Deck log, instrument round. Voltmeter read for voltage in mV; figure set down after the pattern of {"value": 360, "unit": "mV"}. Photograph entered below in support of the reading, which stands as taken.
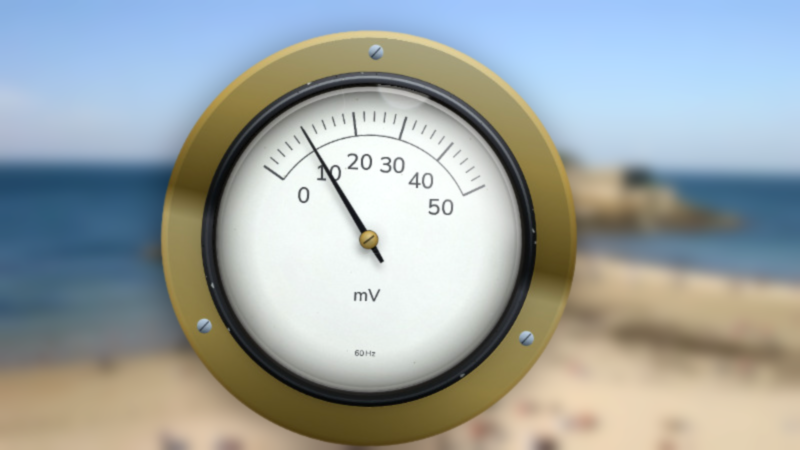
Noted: {"value": 10, "unit": "mV"}
